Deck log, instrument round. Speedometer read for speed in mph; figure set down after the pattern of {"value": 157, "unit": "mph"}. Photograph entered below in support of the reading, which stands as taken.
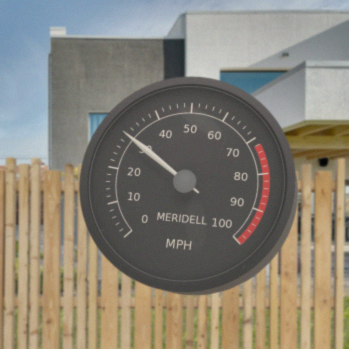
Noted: {"value": 30, "unit": "mph"}
